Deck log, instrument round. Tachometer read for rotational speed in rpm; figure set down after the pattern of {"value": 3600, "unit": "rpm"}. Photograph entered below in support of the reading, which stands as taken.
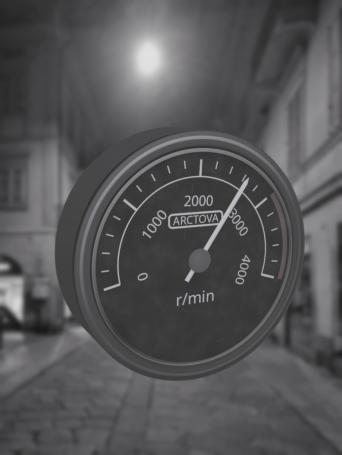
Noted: {"value": 2600, "unit": "rpm"}
